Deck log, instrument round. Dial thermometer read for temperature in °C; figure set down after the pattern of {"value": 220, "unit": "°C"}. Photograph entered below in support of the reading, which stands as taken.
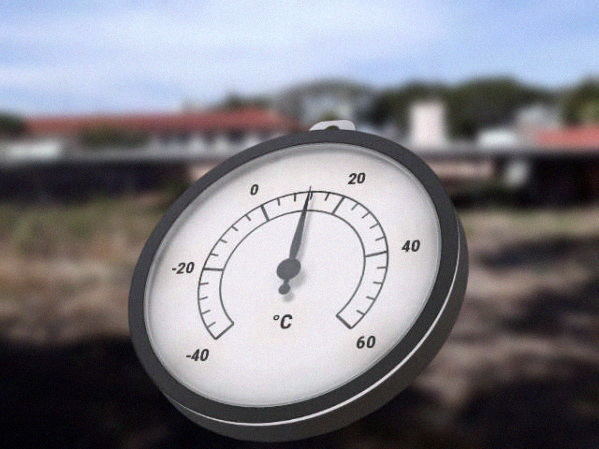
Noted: {"value": 12, "unit": "°C"}
